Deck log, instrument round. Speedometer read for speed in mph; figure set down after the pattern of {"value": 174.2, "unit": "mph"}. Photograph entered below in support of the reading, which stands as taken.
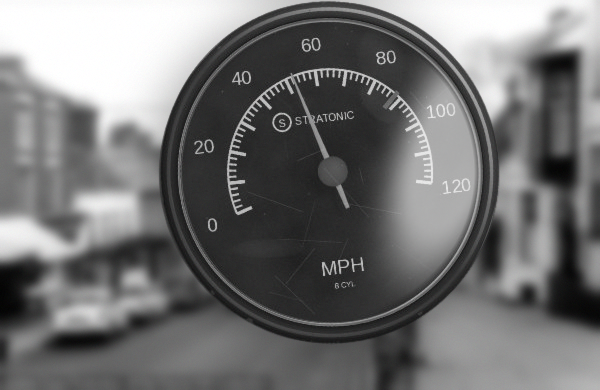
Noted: {"value": 52, "unit": "mph"}
